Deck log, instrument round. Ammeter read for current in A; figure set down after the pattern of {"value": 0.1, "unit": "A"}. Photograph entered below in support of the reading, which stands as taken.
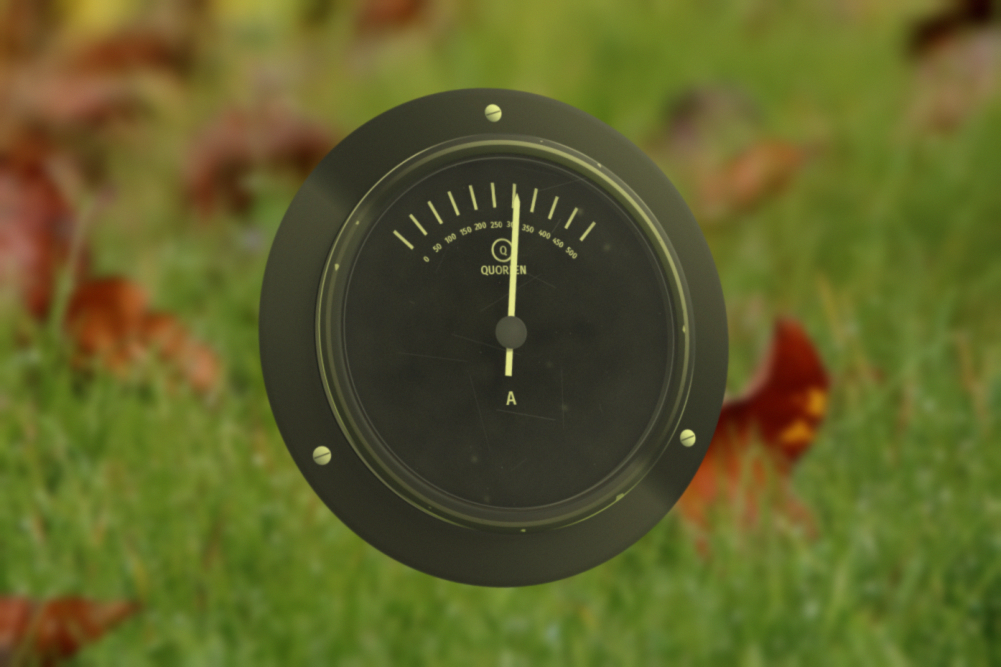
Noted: {"value": 300, "unit": "A"}
